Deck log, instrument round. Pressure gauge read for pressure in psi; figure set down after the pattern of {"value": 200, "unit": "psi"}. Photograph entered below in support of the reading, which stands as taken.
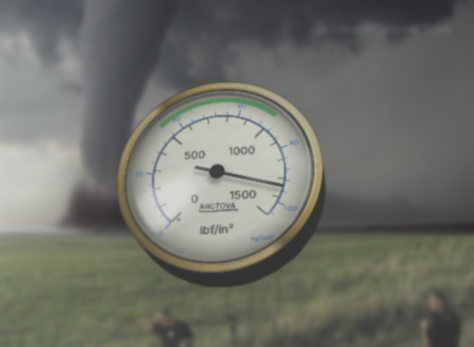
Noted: {"value": 1350, "unit": "psi"}
